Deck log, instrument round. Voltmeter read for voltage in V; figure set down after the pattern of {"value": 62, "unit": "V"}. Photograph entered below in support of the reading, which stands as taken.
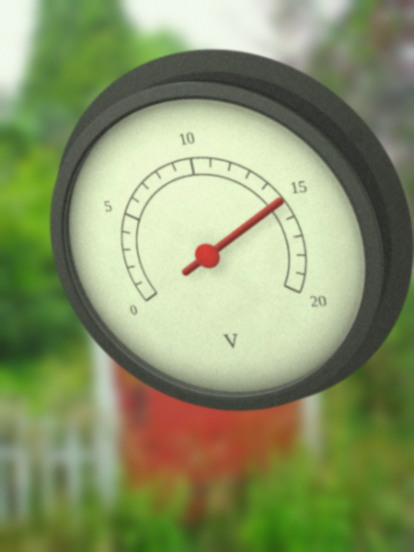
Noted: {"value": 15, "unit": "V"}
